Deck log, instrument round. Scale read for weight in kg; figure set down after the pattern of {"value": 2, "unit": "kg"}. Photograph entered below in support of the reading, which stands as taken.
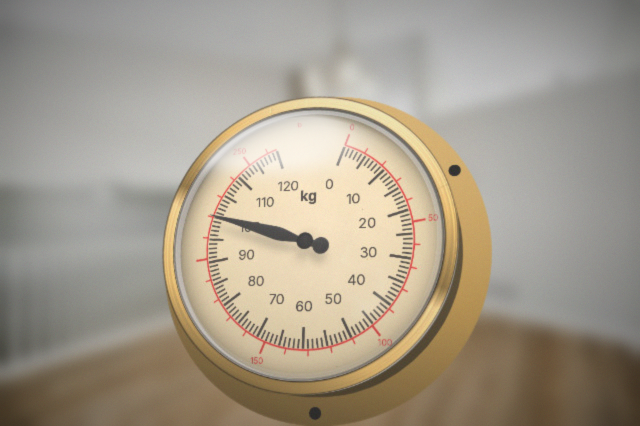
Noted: {"value": 100, "unit": "kg"}
